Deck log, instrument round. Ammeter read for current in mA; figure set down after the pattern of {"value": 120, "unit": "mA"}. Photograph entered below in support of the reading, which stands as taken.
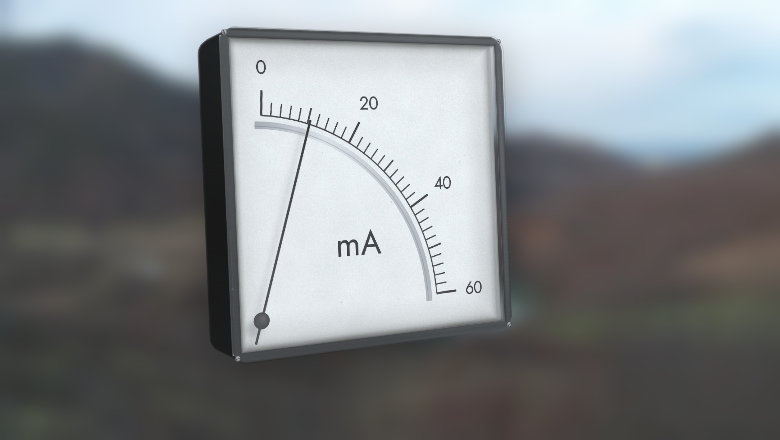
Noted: {"value": 10, "unit": "mA"}
